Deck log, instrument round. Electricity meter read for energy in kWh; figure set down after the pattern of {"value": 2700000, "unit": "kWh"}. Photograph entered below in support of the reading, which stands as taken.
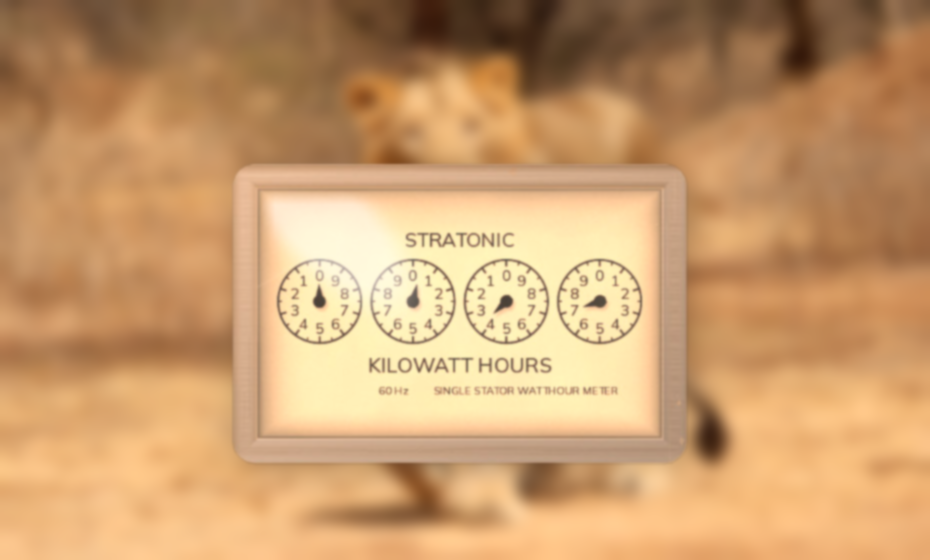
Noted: {"value": 37, "unit": "kWh"}
